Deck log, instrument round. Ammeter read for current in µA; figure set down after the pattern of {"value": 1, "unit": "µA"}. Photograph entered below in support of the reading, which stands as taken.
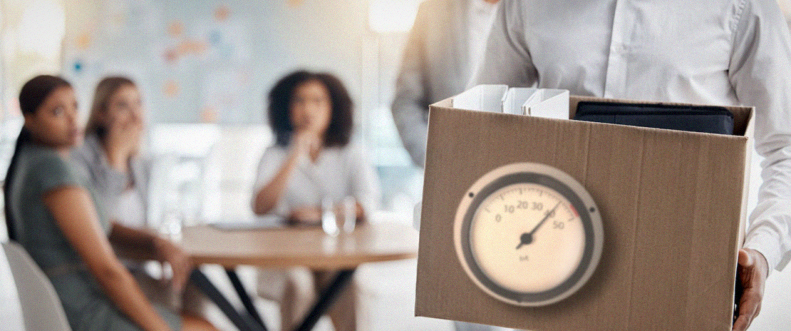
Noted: {"value": 40, "unit": "µA"}
